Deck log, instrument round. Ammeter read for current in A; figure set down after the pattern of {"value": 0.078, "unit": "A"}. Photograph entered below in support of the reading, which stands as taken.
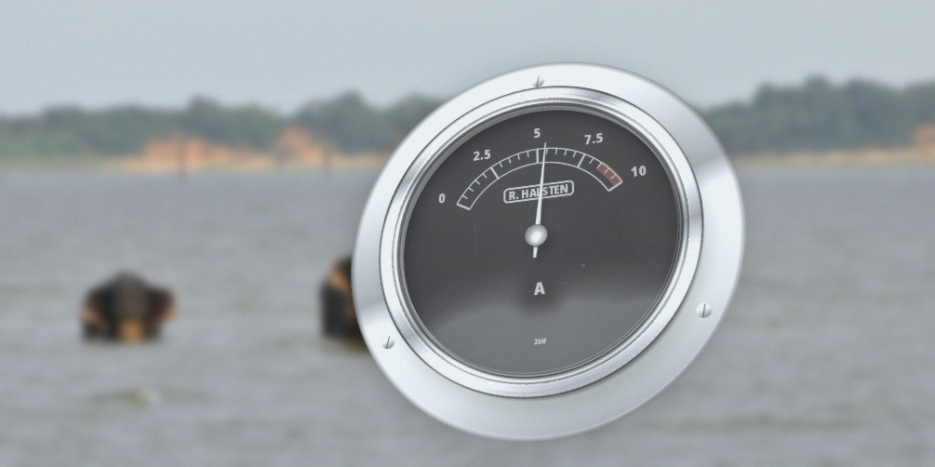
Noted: {"value": 5.5, "unit": "A"}
